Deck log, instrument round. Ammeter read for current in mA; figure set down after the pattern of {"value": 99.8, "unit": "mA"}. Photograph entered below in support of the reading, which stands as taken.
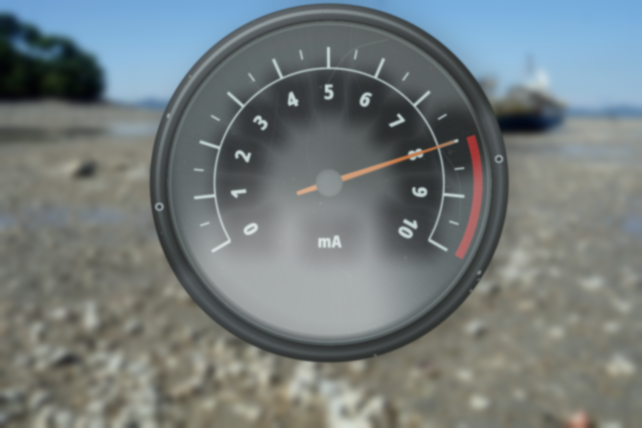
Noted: {"value": 8, "unit": "mA"}
